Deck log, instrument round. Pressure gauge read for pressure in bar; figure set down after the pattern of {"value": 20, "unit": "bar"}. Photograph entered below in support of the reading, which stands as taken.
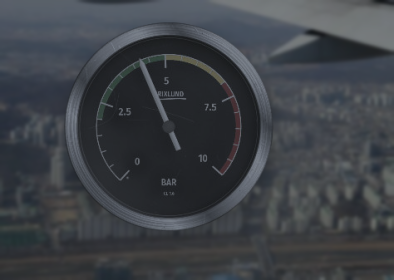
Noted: {"value": 4.25, "unit": "bar"}
